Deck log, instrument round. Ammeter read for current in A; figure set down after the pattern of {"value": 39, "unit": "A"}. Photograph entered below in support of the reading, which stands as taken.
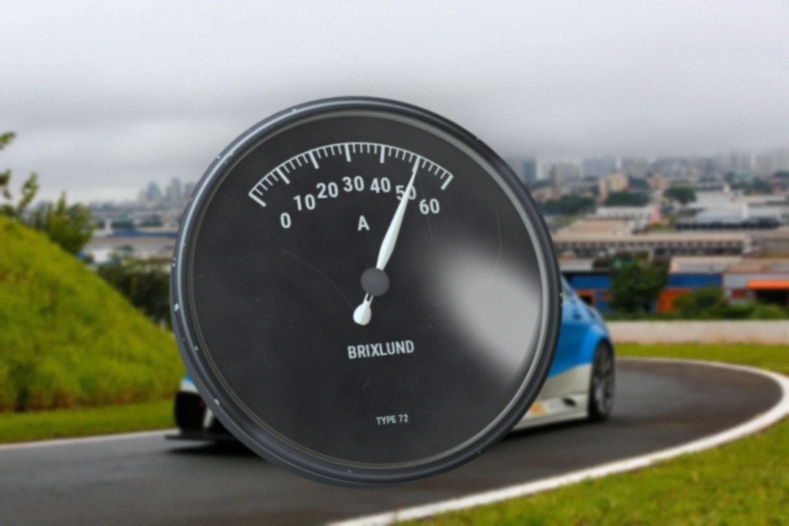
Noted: {"value": 50, "unit": "A"}
